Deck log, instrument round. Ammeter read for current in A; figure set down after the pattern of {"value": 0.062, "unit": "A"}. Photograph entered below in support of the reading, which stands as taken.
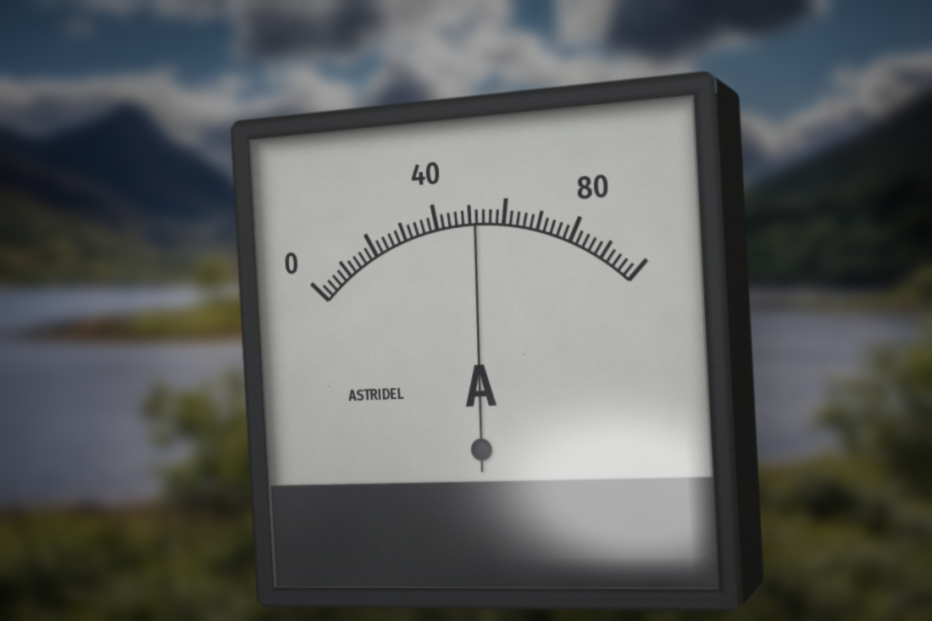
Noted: {"value": 52, "unit": "A"}
